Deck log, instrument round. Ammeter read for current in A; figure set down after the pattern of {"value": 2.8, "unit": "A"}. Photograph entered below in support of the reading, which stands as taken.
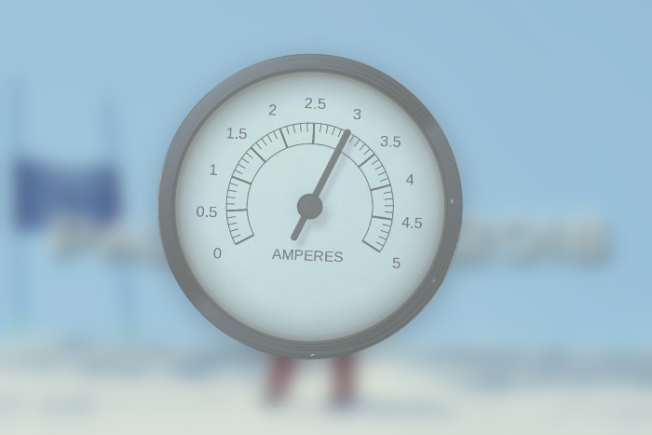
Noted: {"value": 3, "unit": "A"}
